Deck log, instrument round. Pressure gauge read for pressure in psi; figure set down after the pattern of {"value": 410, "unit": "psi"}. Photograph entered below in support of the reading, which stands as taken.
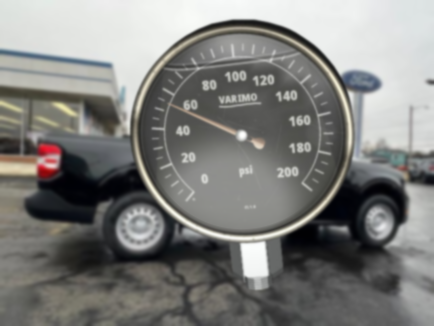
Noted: {"value": 55, "unit": "psi"}
